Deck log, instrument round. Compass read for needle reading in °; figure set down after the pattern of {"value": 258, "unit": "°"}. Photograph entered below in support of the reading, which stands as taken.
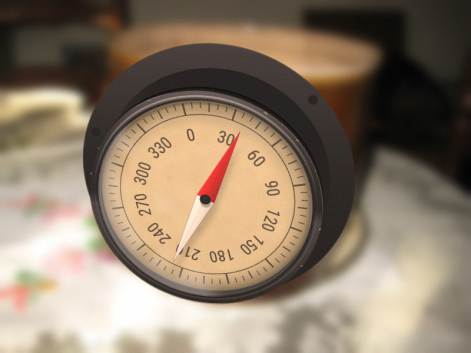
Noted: {"value": 37.5, "unit": "°"}
